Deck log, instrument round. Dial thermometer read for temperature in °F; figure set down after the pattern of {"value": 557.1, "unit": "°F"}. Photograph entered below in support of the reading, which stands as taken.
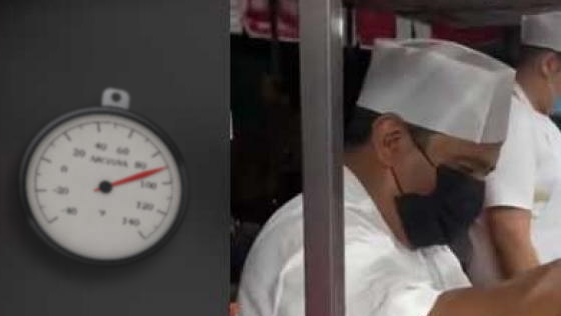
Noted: {"value": 90, "unit": "°F"}
